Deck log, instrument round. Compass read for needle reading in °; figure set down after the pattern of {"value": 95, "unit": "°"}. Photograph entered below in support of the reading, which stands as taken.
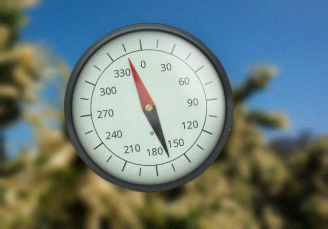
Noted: {"value": 345, "unit": "°"}
